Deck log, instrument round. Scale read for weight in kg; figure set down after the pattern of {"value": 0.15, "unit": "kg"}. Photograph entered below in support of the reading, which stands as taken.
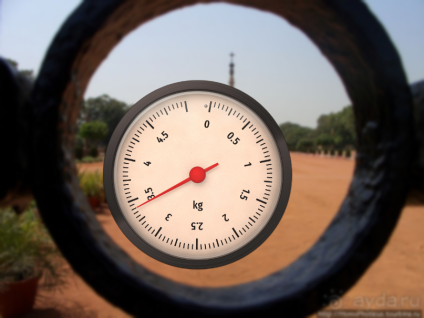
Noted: {"value": 3.4, "unit": "kg"}
